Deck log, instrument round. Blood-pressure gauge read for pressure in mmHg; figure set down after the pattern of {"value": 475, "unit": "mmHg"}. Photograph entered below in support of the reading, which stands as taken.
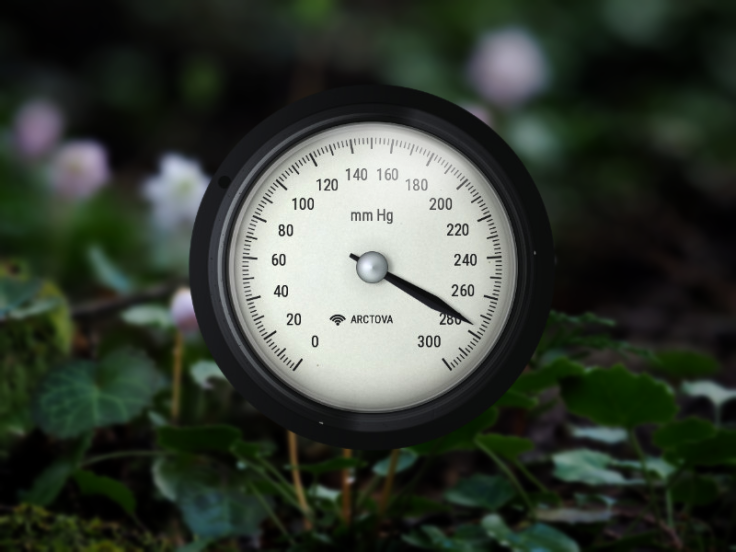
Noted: {"value": 276, "unit": "mmHg"}
